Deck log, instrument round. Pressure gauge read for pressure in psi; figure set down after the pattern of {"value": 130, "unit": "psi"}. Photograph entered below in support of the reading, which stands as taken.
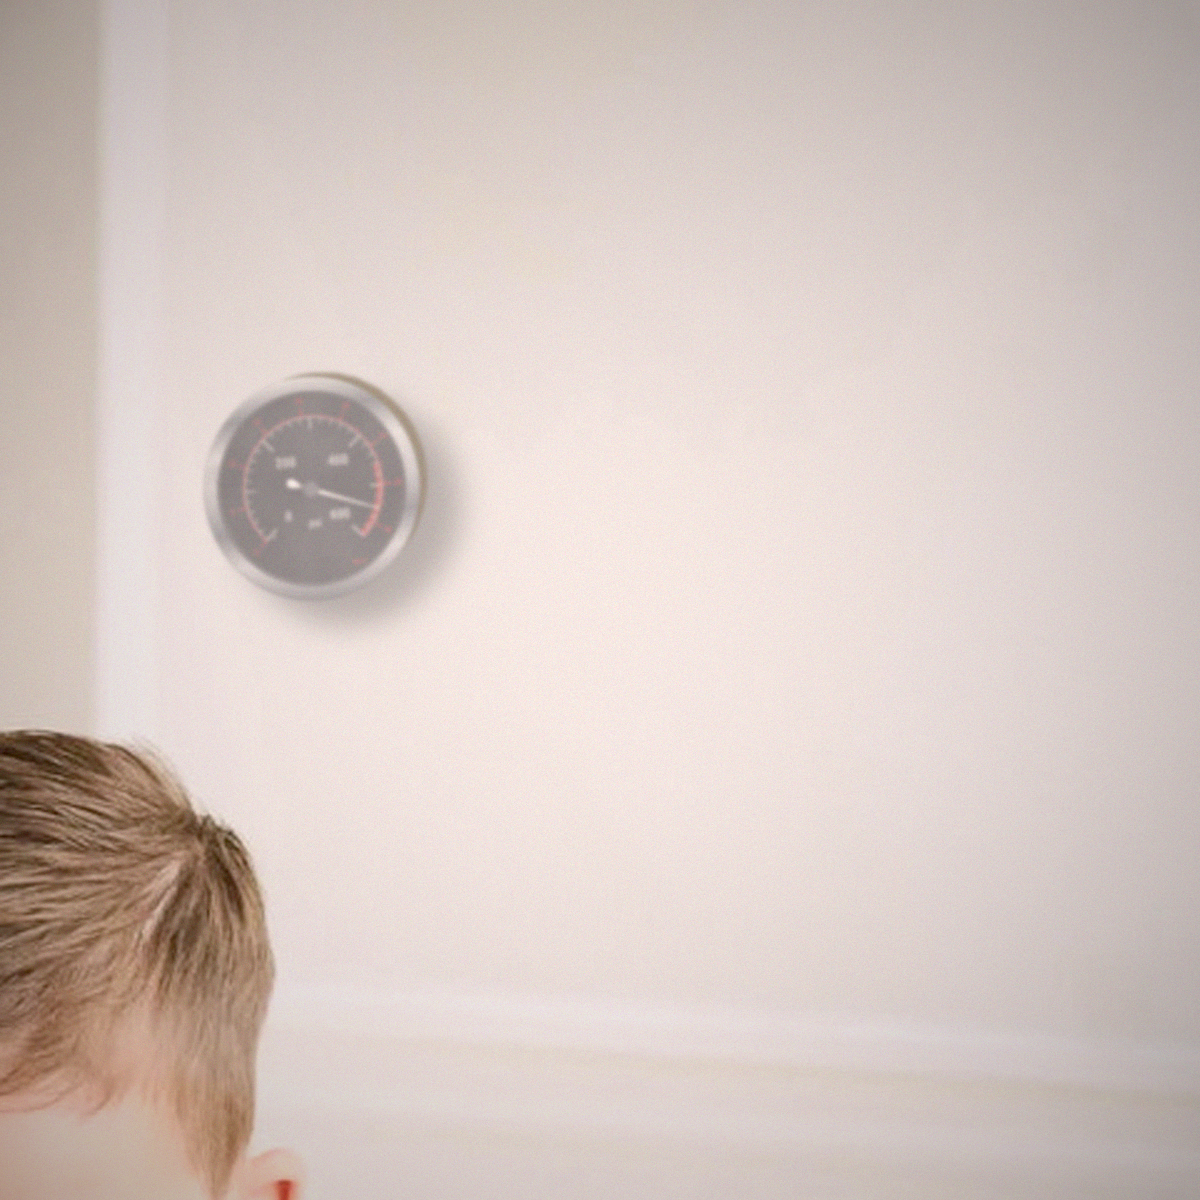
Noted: {"value": 540, "unit": "psi"}
